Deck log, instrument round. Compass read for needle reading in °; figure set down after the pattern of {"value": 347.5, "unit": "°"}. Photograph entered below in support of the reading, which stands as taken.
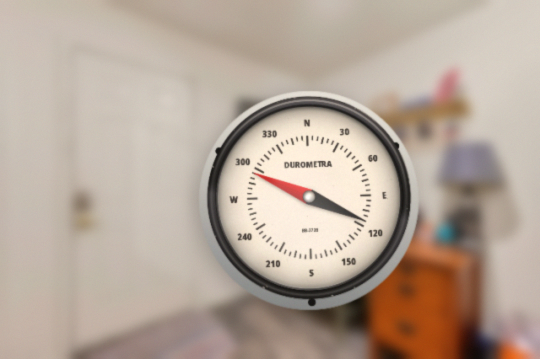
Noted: {"value": 295, "unit": "°"}
